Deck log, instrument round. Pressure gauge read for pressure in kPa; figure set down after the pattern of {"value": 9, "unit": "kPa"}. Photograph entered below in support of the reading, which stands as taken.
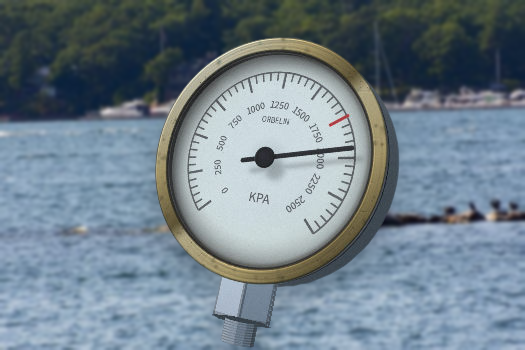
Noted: {"value": 1950, "unit": "kPa"}
